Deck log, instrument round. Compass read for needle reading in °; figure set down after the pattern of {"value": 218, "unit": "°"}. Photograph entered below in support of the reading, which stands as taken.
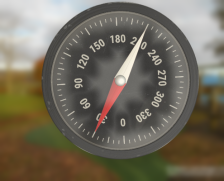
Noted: {"value": 30, "unit": "°"}
